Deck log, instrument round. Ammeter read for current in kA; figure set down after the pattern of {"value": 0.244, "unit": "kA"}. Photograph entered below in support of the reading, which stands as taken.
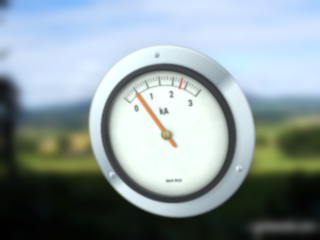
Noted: {"value": 0.5, "unit": "kA"}
